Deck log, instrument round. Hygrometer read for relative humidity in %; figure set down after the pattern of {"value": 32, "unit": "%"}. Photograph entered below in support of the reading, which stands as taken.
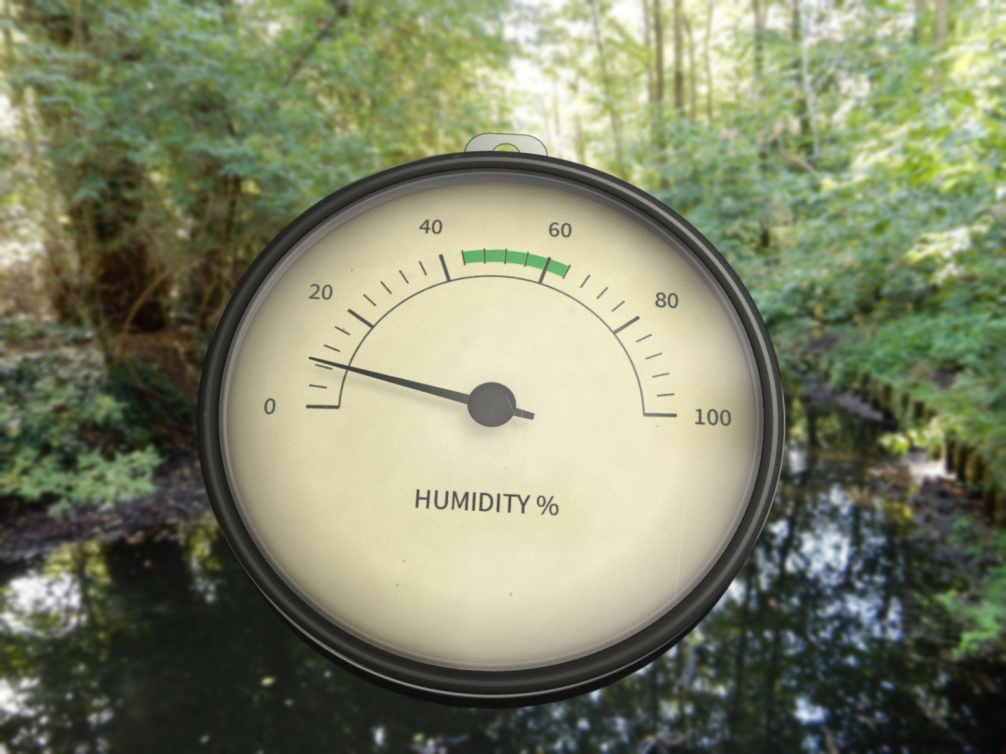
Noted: {"value": 8, "unit": "%"}
